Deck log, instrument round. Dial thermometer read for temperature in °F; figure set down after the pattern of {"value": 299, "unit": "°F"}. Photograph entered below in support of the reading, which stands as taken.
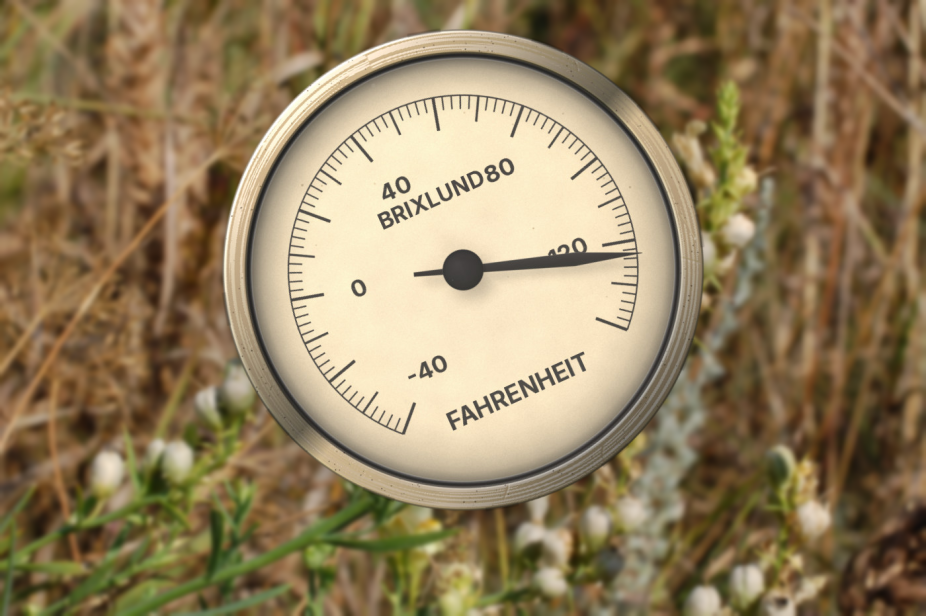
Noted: {"value": 123, "unit": "°F"}
